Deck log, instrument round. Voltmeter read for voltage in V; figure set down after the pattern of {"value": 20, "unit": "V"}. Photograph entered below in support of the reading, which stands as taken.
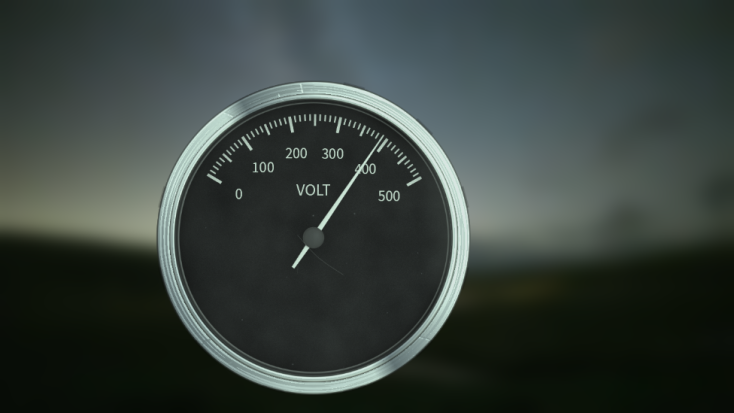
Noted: {"value": 390, "unit": "V"}
